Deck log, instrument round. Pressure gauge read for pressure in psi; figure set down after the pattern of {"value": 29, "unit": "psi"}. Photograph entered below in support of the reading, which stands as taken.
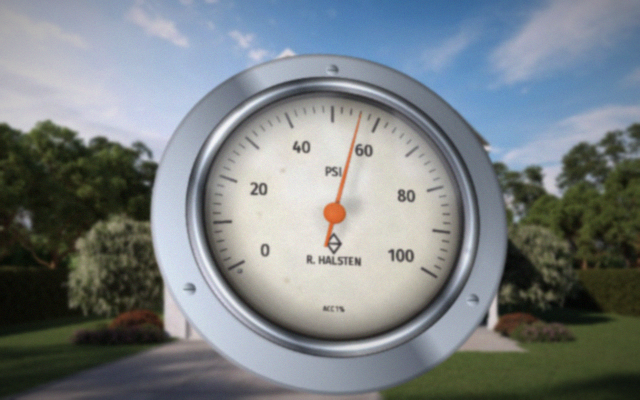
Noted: {"value": 56, "unit": "psi"}
